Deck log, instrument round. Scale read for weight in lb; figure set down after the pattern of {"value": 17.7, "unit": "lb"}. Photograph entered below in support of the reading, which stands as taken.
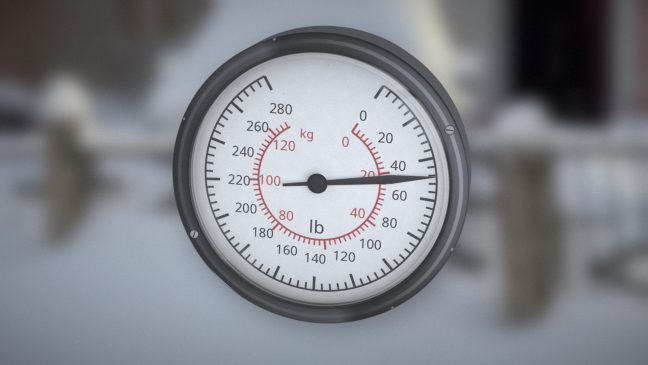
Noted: {"value": 48, "unit": "lb"}
